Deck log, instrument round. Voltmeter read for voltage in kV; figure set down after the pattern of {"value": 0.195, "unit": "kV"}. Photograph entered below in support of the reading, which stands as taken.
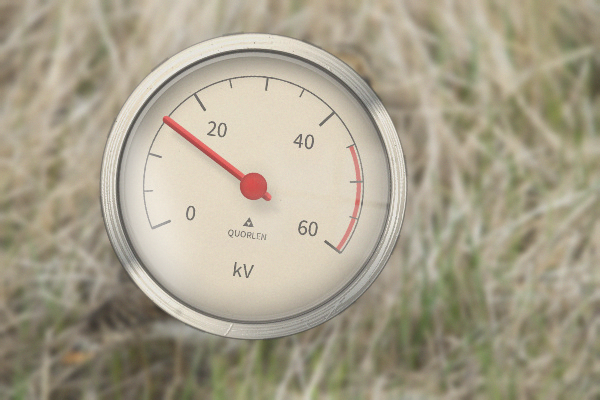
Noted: {"value": 15, "unit": "kV"}
